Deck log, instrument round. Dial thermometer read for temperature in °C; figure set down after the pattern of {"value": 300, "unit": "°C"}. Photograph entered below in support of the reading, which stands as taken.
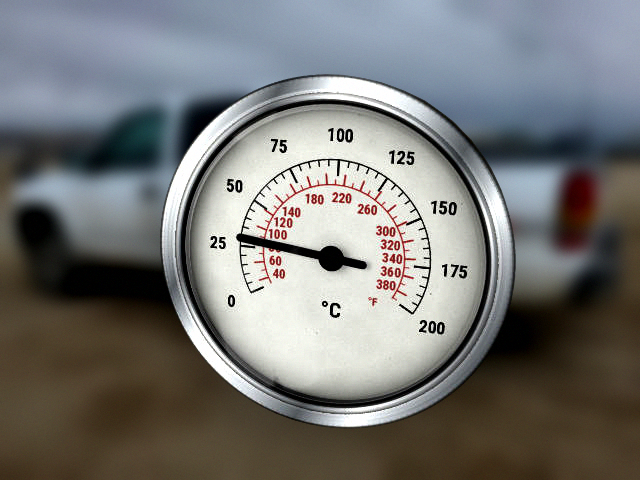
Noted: {"value": 30, "unit": "°C"}
